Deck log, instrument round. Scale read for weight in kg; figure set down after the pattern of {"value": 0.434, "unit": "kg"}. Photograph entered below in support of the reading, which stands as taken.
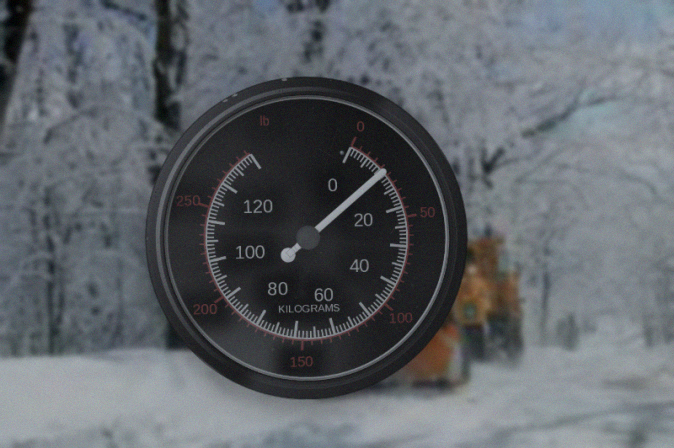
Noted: {"value": 10, "unit": "kg"}
